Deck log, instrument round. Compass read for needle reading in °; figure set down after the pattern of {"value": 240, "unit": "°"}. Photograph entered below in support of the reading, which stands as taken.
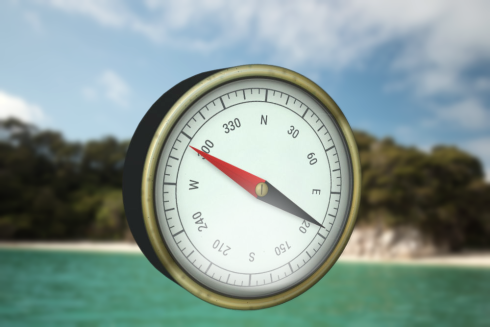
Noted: {"value": 295, "unit": "°"}
